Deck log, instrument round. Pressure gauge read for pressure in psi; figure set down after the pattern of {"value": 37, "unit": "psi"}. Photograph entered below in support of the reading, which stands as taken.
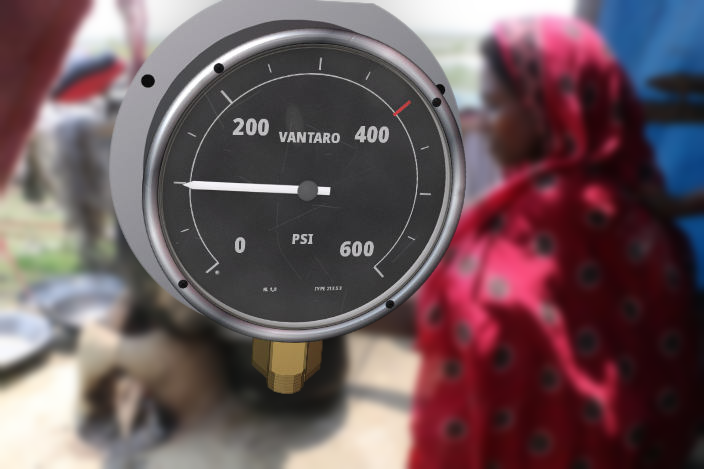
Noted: {"value": 100, "unit": "psi"}
